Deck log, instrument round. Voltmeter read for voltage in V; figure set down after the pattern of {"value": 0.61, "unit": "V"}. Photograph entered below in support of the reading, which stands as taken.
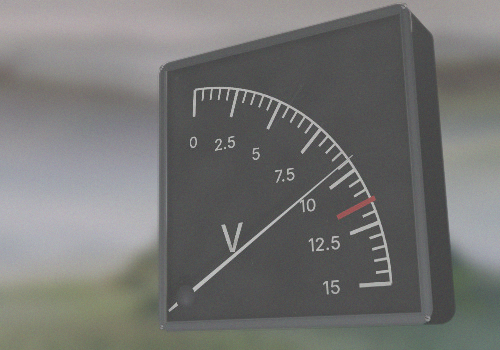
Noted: {"value": 9.5, "unit": "V"}
